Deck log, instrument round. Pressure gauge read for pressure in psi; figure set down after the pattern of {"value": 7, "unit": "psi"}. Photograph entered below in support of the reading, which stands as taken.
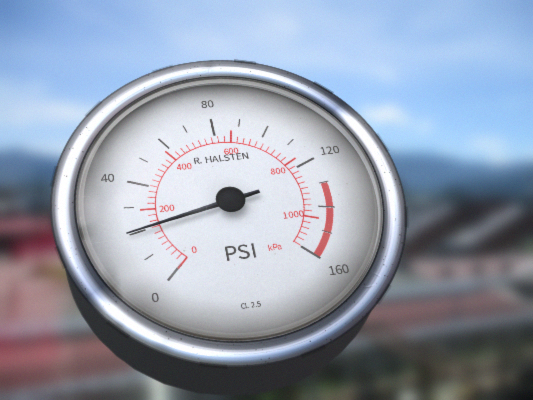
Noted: {"value": 20, "unit": "psi"}
